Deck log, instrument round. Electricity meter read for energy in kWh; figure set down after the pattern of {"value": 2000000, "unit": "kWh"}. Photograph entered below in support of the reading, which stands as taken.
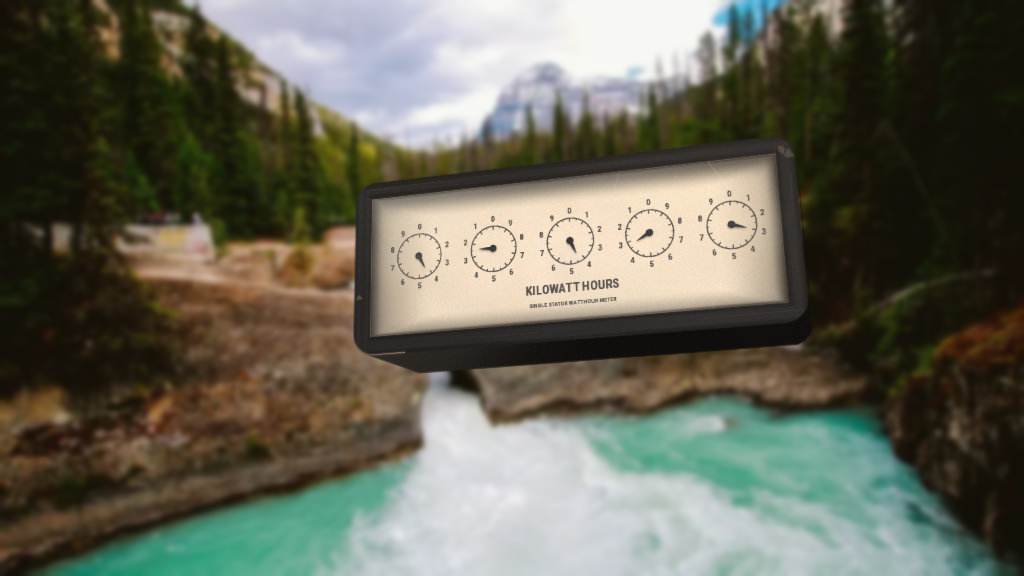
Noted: {"value": 42433, "unit": "kWh"}
